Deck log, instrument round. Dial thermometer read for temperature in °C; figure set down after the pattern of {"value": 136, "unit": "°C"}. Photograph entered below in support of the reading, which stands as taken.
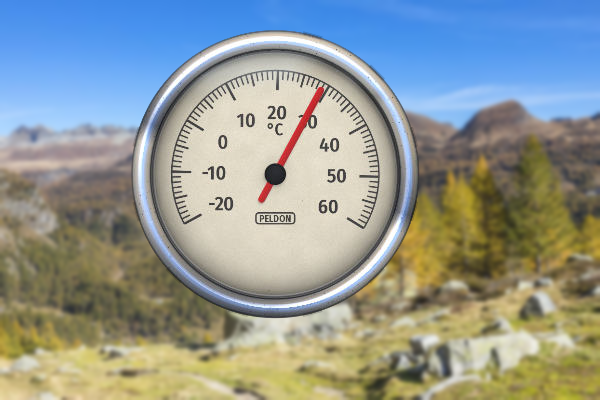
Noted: {"value": 29, "unit": "°C"}
